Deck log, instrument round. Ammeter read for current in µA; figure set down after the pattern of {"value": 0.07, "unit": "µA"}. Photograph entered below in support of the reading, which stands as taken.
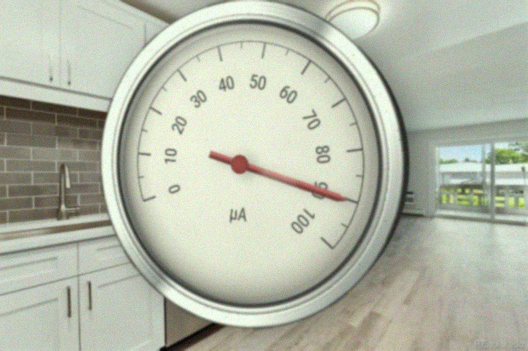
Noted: {"value": 90, "unit": "µA"}
